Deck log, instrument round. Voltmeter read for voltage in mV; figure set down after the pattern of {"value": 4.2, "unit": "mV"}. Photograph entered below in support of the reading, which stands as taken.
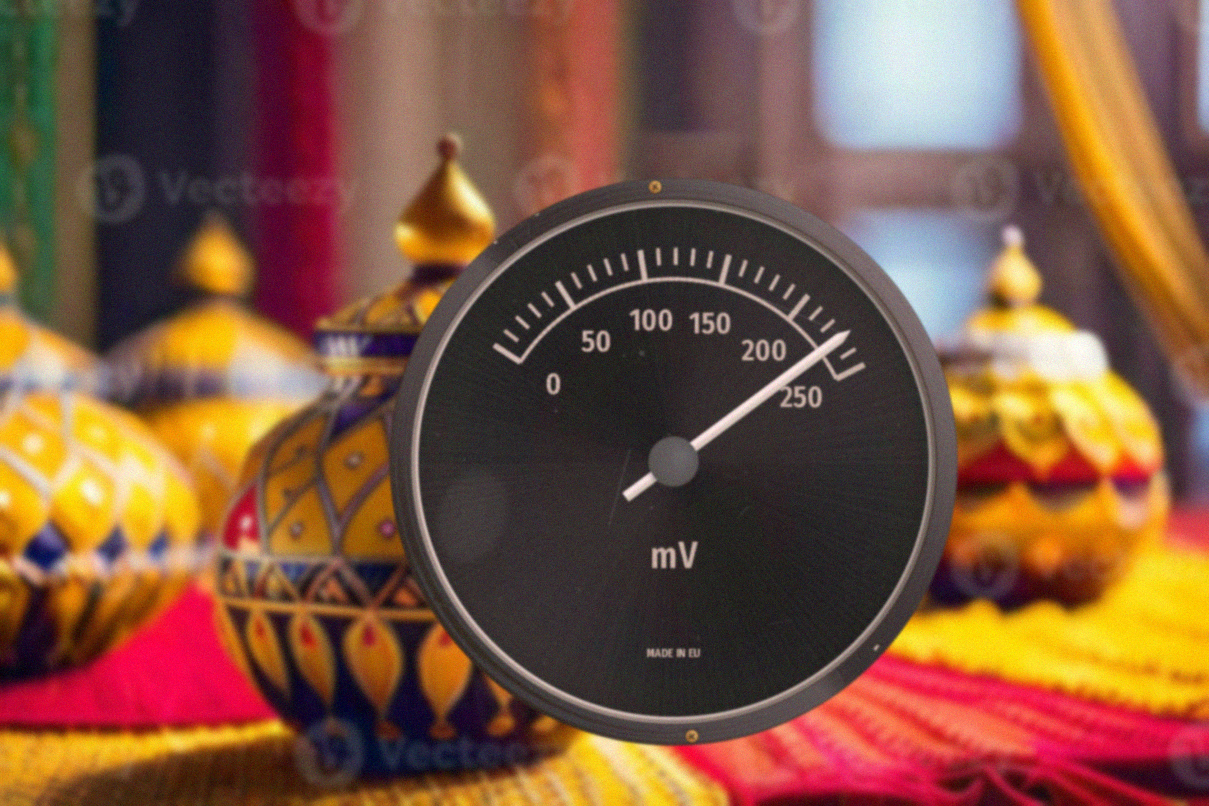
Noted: {"value": 230, "unit": "mV"}
